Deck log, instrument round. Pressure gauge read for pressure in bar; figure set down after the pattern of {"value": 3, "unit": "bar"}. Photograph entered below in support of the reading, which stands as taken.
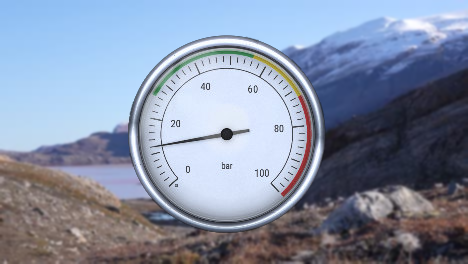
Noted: {"value": 12, "unit": "bar"}
